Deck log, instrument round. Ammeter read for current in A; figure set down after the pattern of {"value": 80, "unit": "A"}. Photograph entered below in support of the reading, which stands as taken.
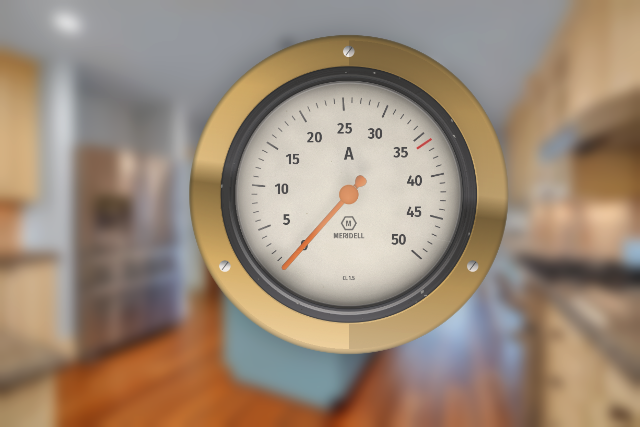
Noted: {"value": 0, "unit": "A"}
